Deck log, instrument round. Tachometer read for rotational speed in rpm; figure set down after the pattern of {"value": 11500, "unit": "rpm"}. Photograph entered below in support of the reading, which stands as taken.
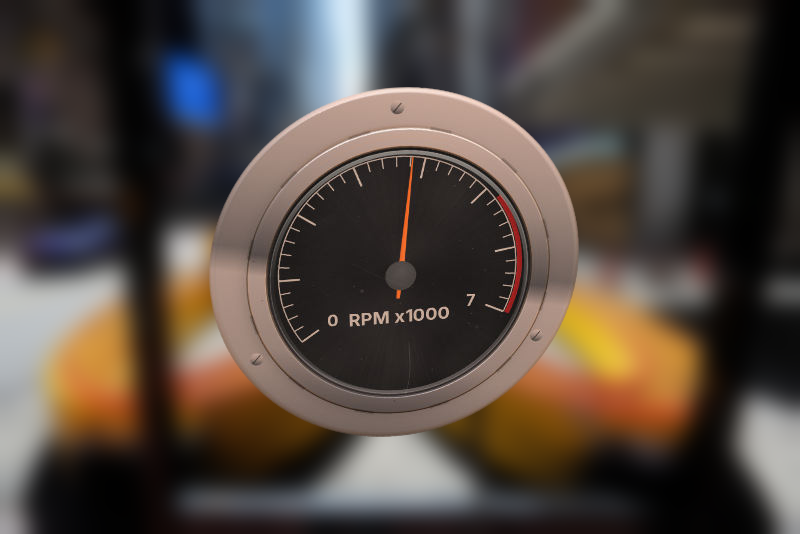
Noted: {"value": 3800, "unit": "rpm"}
